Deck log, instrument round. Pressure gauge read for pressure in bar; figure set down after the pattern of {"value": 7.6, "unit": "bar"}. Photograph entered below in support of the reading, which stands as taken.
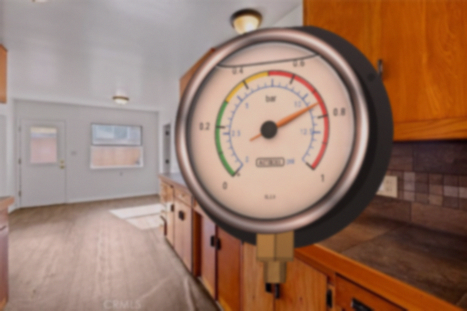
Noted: {"value": 0.75, "unit": "bar"}
